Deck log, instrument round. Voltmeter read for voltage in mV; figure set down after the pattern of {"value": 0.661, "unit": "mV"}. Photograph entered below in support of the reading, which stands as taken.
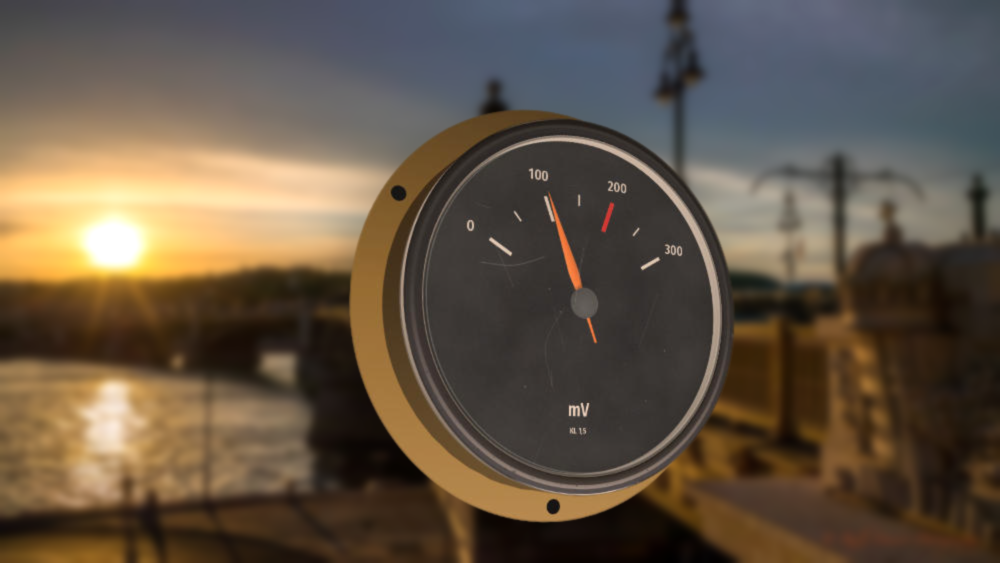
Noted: {"value": 100, "unit": "mV"}
